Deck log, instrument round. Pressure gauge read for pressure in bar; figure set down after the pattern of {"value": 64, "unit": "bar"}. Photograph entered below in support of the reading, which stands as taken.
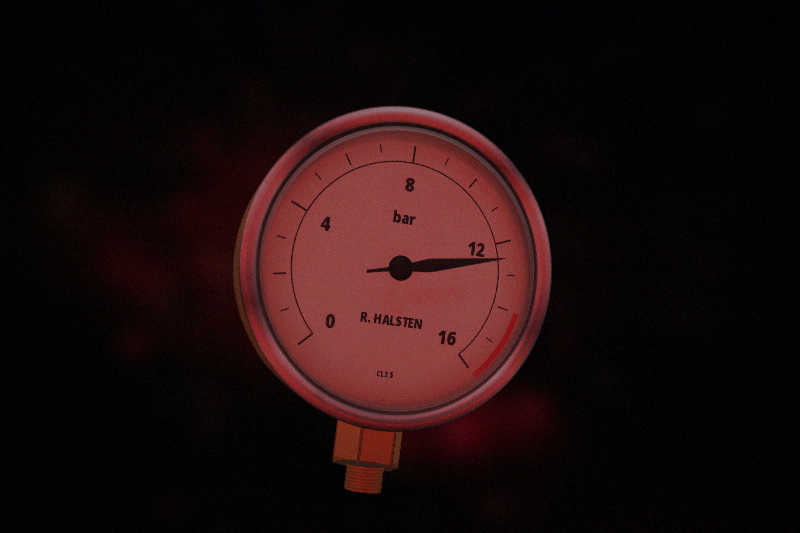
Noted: {"value": 12.5, "unit": "bar"}
